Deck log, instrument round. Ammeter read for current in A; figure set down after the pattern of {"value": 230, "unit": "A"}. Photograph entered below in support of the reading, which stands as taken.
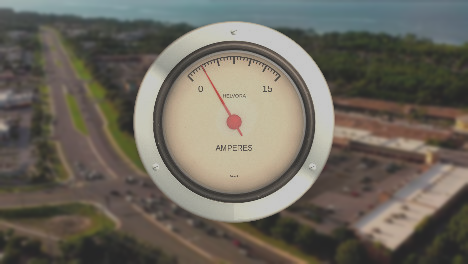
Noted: {"value": 2.5, "unit": "A"}
